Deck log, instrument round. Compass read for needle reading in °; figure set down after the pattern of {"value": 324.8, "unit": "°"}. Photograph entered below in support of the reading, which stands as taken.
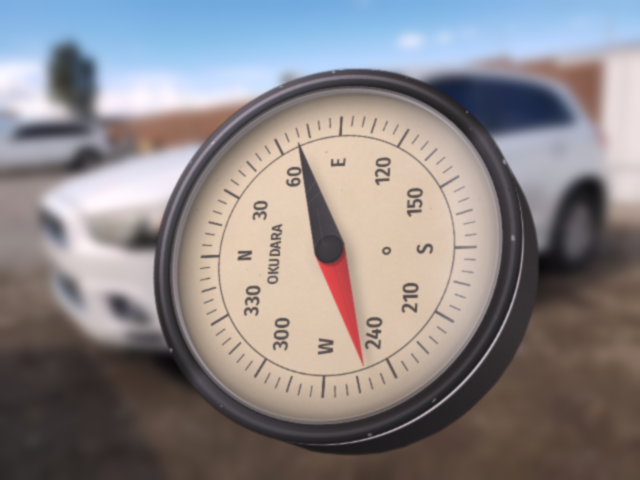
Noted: {"value": 250, "unit": "°"}
